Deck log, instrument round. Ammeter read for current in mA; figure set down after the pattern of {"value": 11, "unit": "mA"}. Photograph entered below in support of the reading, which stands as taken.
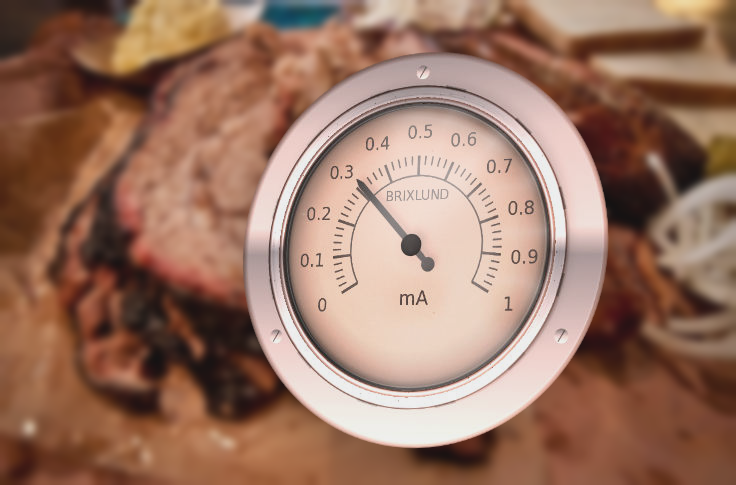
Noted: {"value": 0.32, "unit": "mA"}
